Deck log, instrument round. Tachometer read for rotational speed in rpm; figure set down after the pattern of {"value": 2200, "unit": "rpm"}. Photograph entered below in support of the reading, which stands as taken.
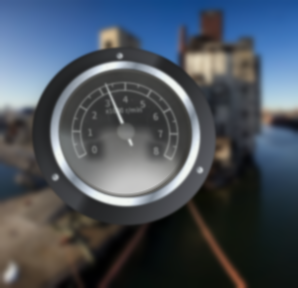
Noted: {"value": 3250, "unit": "rpm"}
